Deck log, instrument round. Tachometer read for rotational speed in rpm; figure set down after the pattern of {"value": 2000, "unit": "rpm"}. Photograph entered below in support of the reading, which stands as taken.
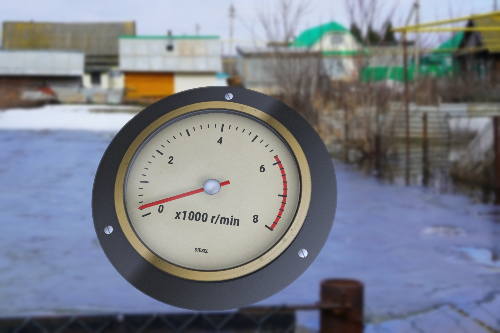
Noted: {"value": 200, "unit": "rpm"}
